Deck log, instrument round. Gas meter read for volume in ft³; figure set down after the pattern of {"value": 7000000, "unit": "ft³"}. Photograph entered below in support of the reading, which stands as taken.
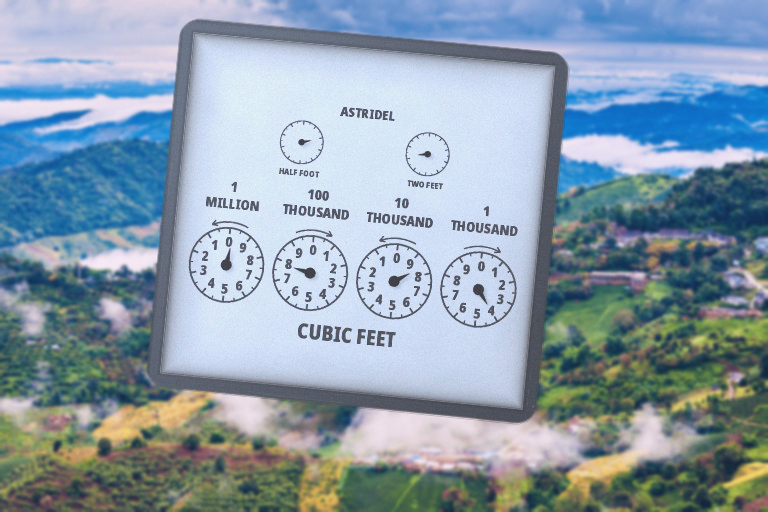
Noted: {"value": 978400, "unit": "ft³"}
